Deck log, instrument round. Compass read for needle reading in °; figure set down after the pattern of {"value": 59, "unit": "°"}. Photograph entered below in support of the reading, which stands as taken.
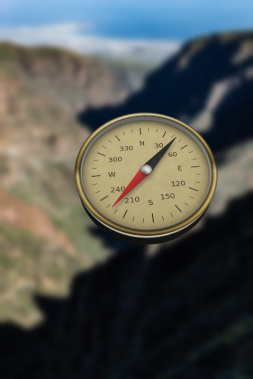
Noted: {"value": 225, "unit": "°"}
